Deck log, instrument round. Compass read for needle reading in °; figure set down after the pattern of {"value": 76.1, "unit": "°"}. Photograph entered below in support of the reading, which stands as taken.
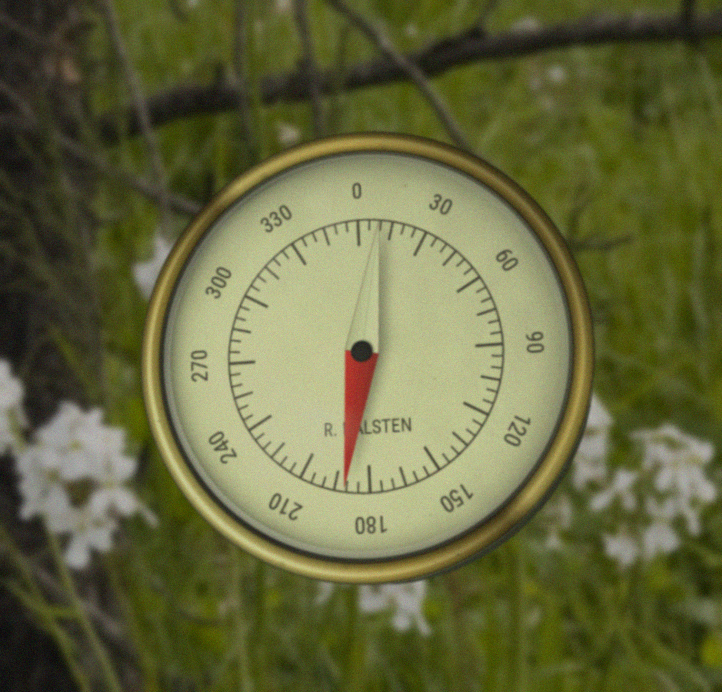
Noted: {"value": 190, "unit": "°"}
